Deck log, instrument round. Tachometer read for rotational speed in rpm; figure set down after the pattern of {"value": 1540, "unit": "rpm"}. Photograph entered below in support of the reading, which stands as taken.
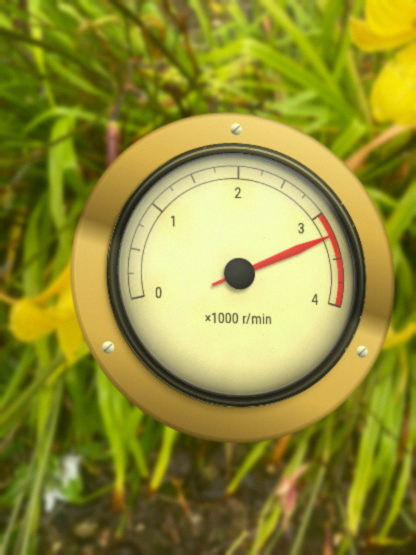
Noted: {"value": 3250, "unit": "rpm"}
